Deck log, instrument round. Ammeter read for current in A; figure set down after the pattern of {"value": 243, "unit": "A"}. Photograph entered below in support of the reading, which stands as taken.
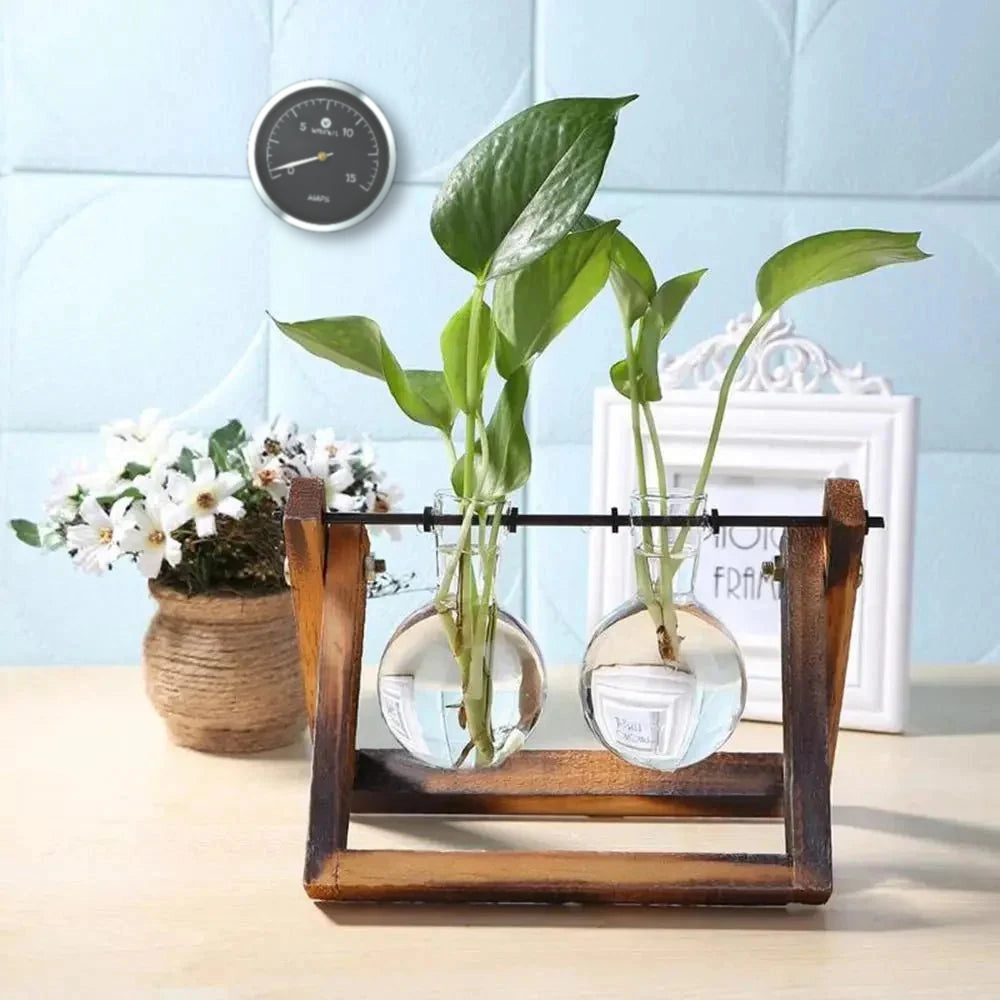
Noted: {"value": 0.5, "unit": "A"}
